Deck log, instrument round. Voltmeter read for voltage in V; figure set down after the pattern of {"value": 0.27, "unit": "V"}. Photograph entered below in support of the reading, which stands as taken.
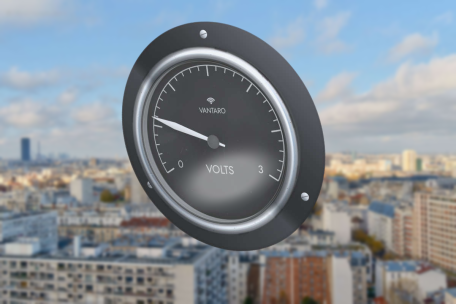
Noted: {"value": 0.6, "unit": "V"}
